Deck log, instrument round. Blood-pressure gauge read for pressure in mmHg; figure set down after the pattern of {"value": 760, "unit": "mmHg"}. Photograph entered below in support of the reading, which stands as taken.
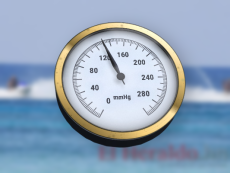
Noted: {"value": 130, "unit": "mmHg"}
